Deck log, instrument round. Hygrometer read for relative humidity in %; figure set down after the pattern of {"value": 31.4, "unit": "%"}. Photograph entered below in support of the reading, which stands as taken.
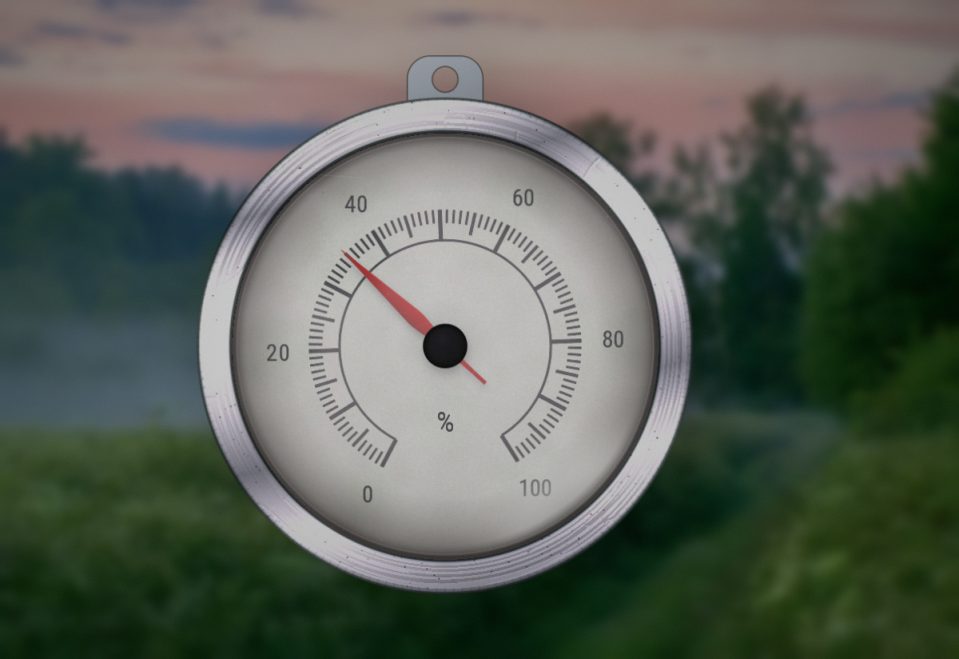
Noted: {"value": 35, "unit": "%"}
